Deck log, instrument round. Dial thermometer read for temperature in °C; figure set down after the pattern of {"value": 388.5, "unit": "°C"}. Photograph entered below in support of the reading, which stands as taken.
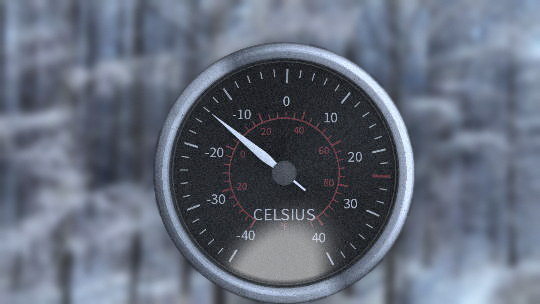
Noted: {"value": -14, "unit": "°C"}
